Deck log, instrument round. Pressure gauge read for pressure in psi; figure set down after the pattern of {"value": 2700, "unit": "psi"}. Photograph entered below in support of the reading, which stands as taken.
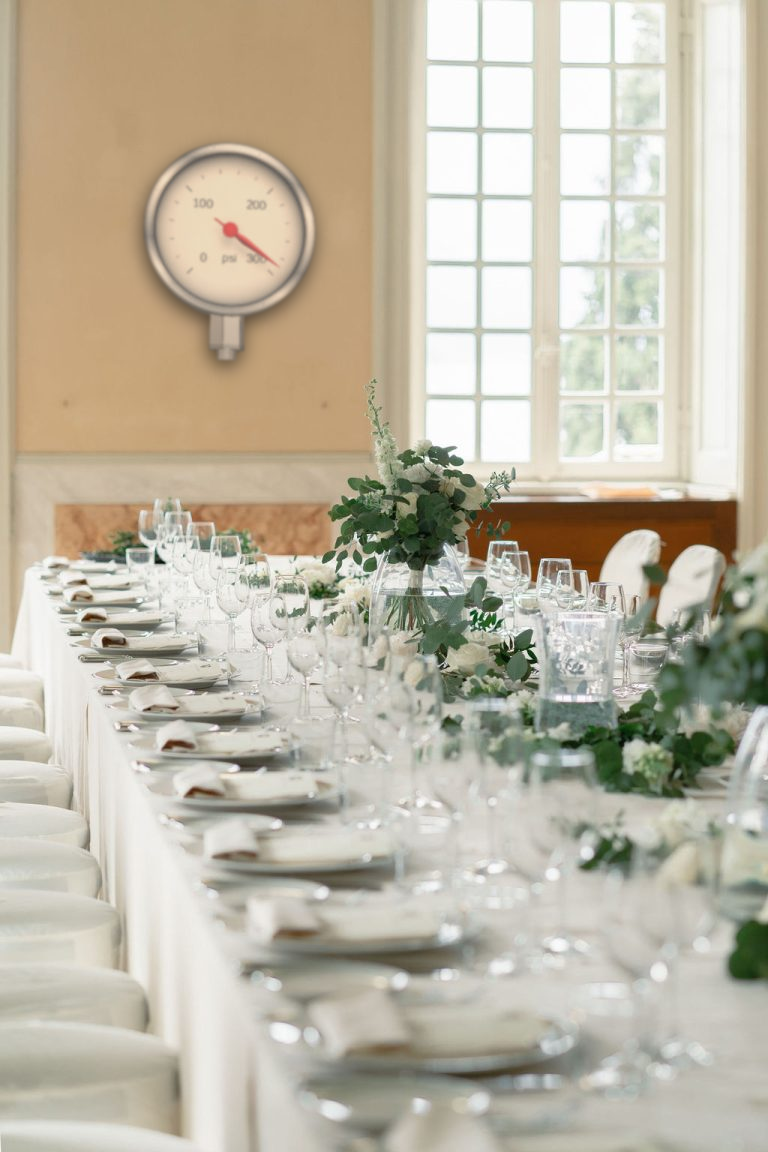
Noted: {"value": 290, "unit": "psi"}
